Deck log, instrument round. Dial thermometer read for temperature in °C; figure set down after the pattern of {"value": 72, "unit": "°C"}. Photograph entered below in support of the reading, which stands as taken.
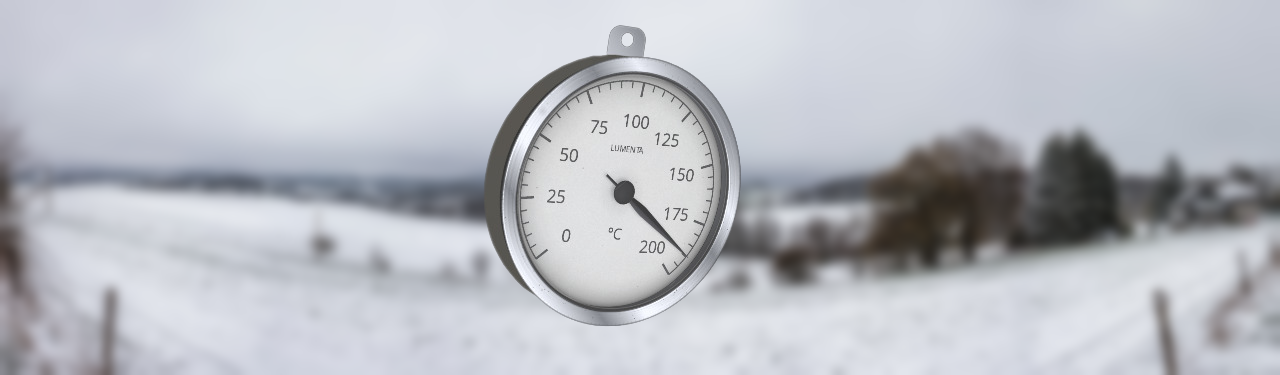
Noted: {"value": 190, "unit": "°C"}
